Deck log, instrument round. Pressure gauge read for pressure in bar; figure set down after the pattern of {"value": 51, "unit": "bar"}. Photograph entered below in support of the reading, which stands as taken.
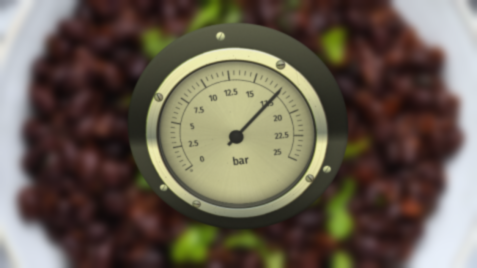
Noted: {"value": 17.5, "unit": "bar"}
